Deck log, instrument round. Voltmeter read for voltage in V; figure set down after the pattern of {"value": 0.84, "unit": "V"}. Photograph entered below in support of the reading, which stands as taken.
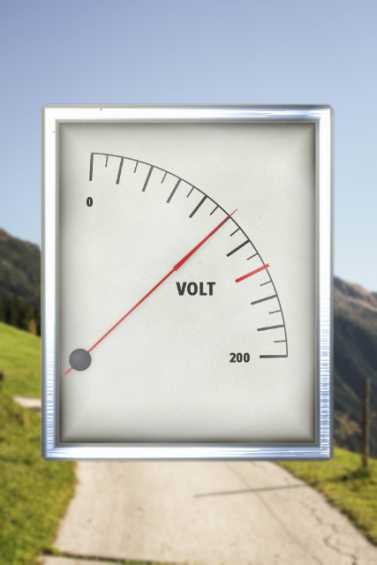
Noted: {"value": 100, "unit": "V"}
